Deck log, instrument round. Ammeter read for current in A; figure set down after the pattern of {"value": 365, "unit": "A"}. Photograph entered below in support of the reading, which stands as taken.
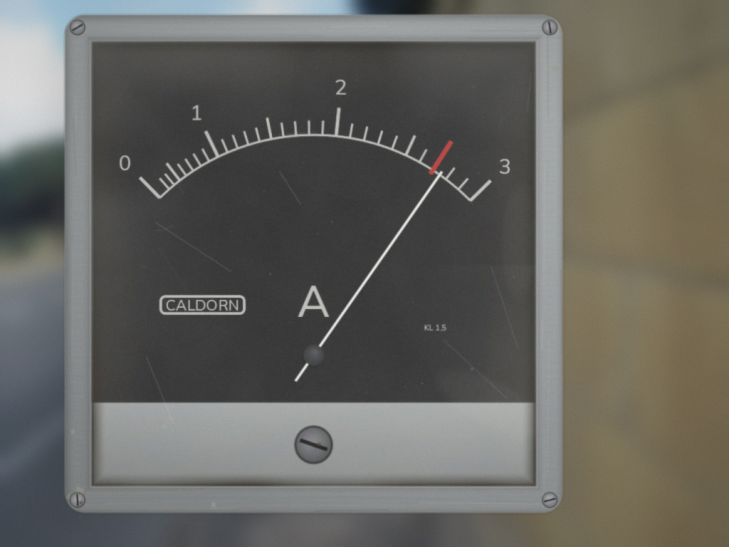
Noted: {"value": 2.75, "unit": "A"}
